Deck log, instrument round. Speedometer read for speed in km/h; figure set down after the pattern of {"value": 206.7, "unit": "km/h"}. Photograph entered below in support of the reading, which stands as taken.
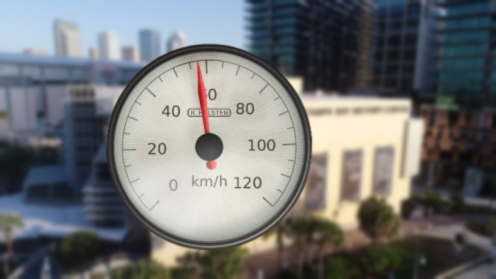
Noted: {"value": 57.5, "unit": "km/h"}
